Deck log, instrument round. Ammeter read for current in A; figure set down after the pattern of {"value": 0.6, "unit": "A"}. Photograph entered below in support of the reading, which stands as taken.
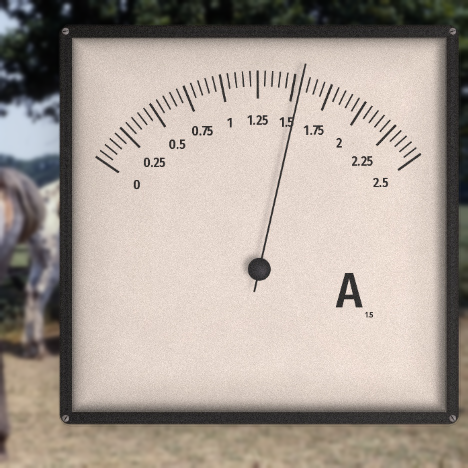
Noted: {"value": 1.55, "unit": "A"}
